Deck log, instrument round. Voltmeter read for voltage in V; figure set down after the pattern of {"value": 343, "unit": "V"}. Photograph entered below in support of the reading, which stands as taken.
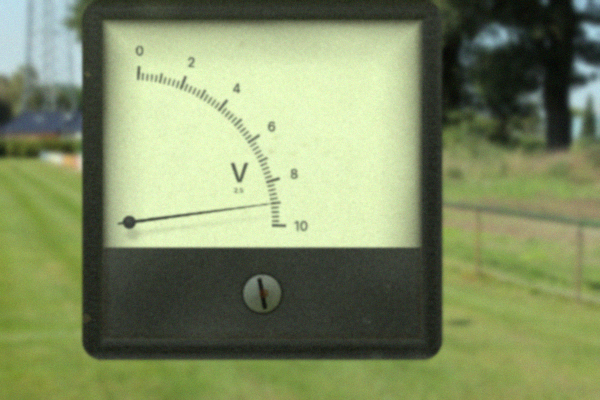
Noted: {"value": 9, "unit": "V"}
